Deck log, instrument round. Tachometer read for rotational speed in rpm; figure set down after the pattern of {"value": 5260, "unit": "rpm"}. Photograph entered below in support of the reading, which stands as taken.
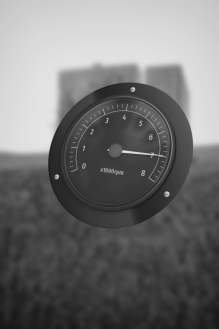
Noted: {"value": 7000, "unit": "rpm"}
